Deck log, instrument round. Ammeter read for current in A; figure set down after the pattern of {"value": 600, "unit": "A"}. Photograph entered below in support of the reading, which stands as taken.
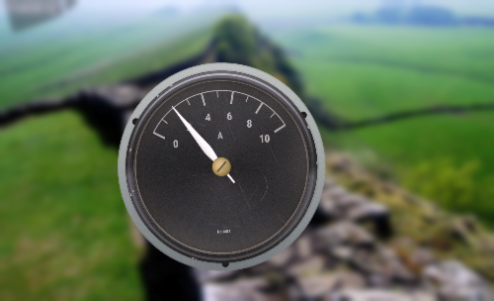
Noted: {"value": 2, "unit": "A"}
